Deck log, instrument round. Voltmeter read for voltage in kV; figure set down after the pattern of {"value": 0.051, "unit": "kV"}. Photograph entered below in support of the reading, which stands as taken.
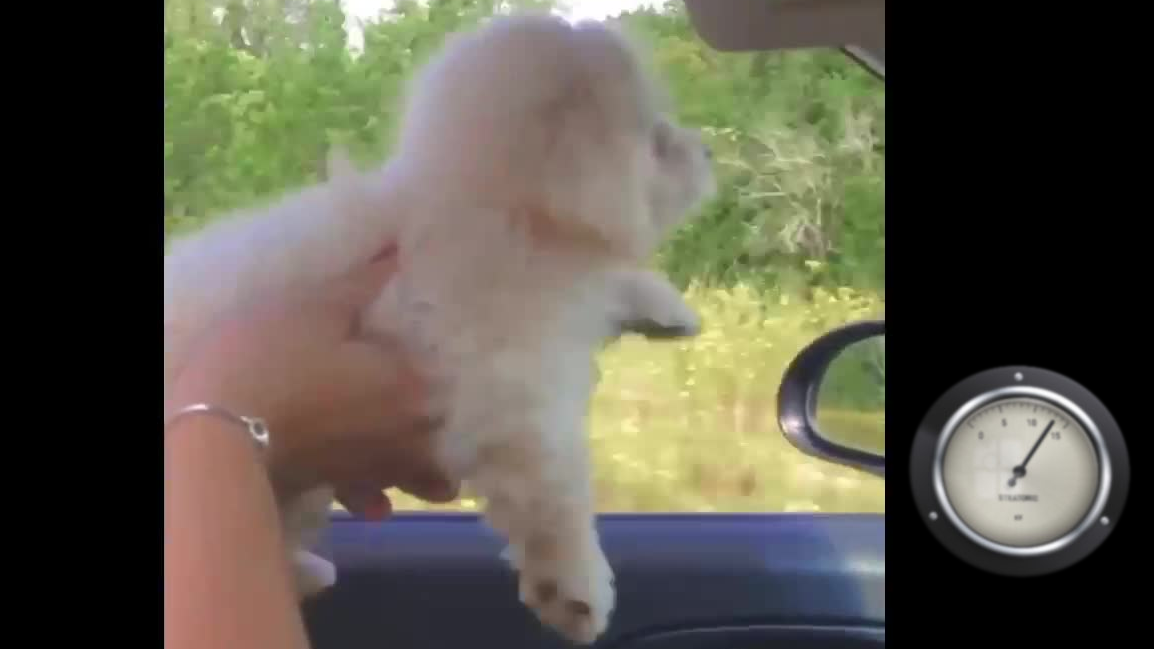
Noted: {"value": 13, "unit": "kV"}
